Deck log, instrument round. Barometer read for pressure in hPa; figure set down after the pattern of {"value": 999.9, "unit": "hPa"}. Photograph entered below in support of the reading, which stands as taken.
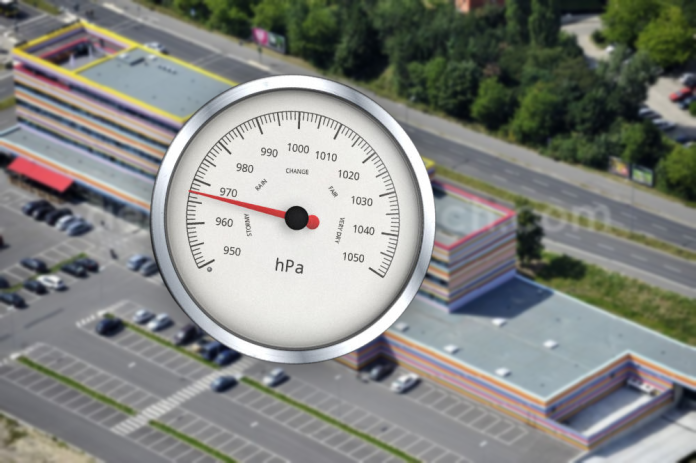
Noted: {"value": 967, "unit": "hPa"}
